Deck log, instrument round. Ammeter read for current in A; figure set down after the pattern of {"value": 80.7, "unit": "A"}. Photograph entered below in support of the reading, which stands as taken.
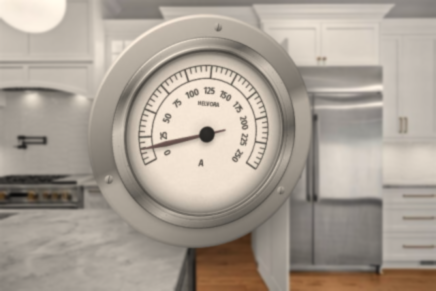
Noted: {"value": 15, "unit": "A"}
